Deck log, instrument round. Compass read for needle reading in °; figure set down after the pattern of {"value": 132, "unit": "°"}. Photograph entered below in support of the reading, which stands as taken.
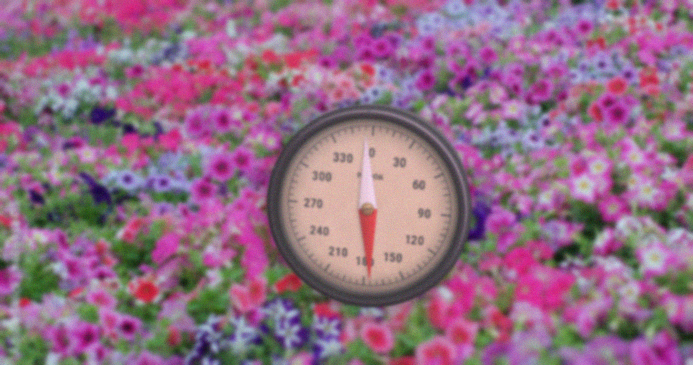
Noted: {"value": 175, "unit": "°"}
